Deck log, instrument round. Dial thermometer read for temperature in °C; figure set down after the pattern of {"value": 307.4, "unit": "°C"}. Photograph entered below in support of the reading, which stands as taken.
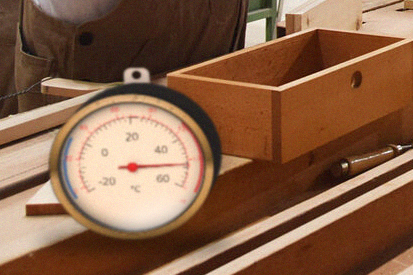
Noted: {"value": 50, "unit": "°C"}
